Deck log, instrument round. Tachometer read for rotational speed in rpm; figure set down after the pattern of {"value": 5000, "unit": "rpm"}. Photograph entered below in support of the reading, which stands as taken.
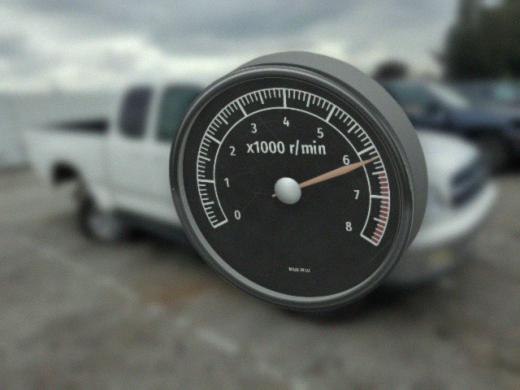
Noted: {"value": 6200, "unit": "rpm"}
